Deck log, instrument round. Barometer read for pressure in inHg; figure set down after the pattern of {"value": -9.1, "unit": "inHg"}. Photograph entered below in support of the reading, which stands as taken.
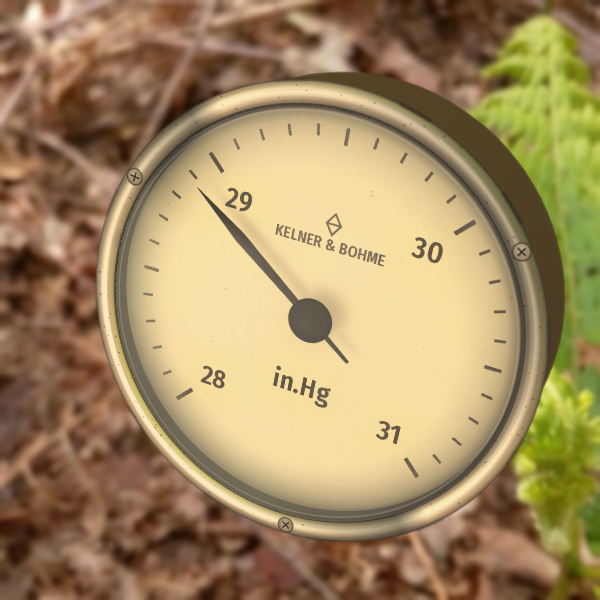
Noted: {"value": 28.9, "unit": "inHg"}
